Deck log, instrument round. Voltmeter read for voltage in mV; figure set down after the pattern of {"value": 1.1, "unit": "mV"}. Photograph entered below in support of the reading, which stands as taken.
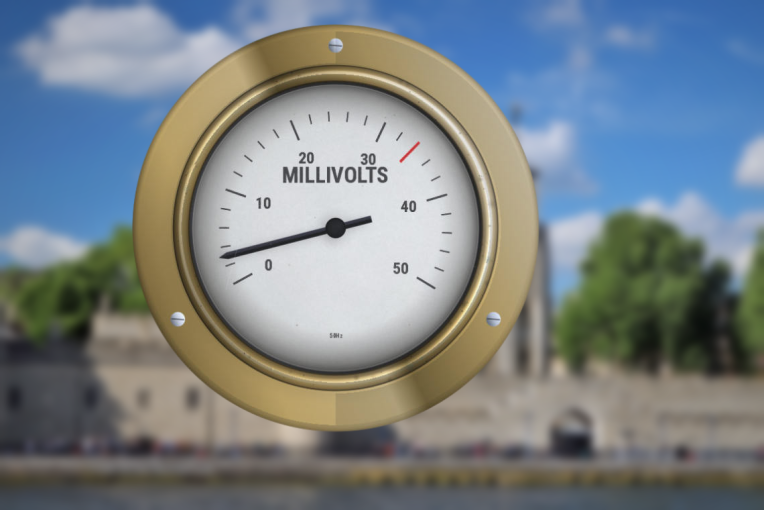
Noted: {"value": 3, "unit": "mV"}
